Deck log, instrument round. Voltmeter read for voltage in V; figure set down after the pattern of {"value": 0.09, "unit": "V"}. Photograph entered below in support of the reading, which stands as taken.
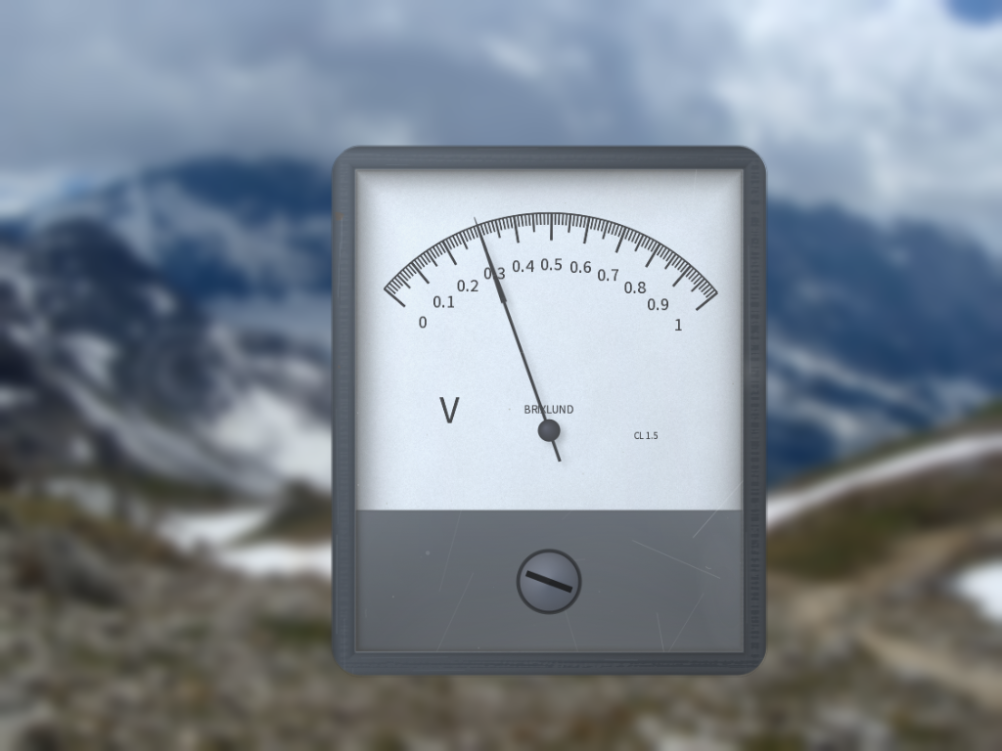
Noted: {"value": 0.3, "unit": "V"}
